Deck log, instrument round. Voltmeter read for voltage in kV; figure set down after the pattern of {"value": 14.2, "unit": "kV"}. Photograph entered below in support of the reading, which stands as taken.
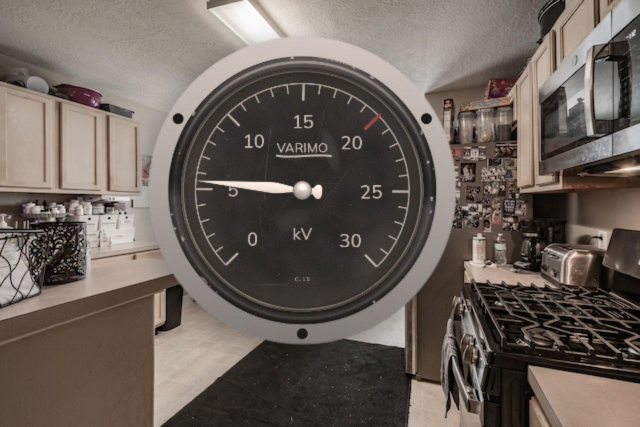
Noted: {"value": 5.5, "unit": "kV"}
